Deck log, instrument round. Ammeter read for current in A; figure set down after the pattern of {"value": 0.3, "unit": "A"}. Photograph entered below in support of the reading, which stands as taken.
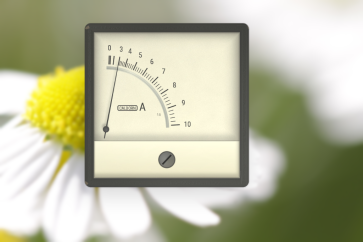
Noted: {"value": 3, "unit": "A"}
